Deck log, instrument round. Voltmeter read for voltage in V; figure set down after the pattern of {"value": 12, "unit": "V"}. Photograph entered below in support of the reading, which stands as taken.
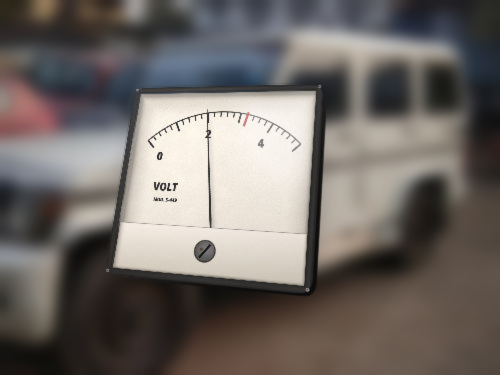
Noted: {"value": 2, "unit": "V"}
